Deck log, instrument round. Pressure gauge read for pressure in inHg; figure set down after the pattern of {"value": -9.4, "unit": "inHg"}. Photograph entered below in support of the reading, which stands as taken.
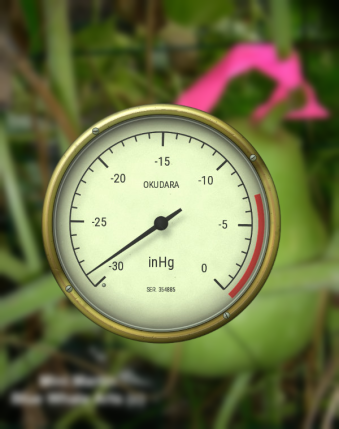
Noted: {"value": -29, "unit": "inHg"}
